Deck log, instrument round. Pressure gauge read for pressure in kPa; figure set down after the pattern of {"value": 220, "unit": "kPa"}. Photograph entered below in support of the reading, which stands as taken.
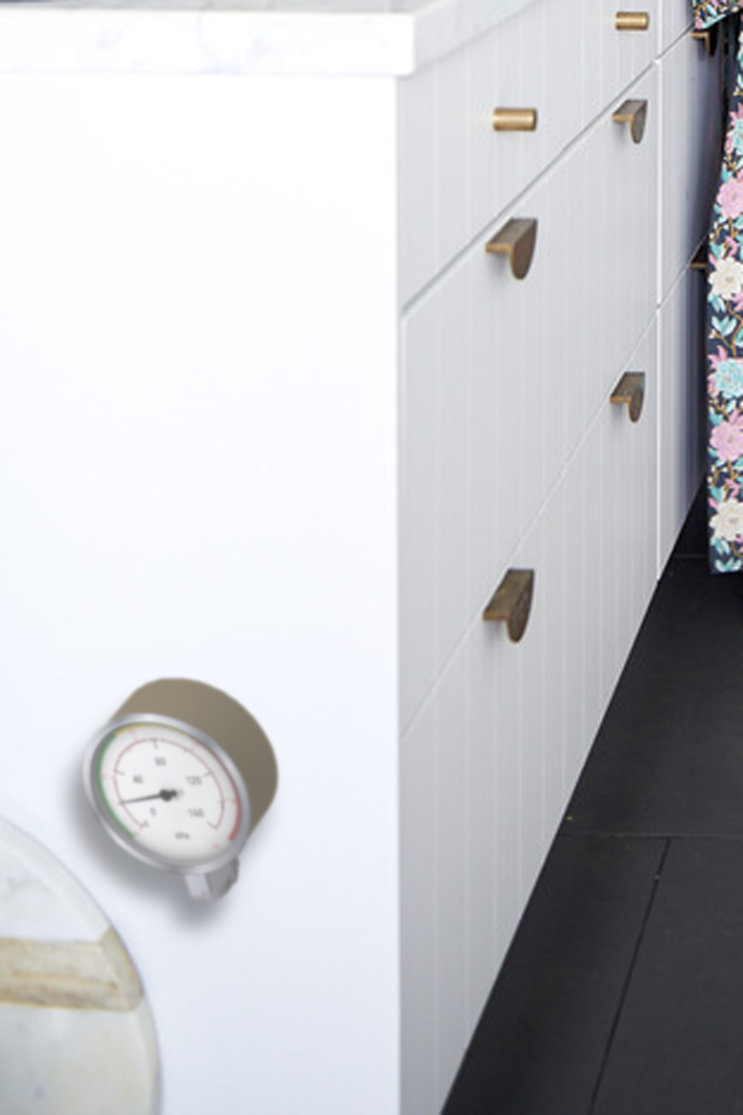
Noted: {"value": 20, "unit": "kPa"}
